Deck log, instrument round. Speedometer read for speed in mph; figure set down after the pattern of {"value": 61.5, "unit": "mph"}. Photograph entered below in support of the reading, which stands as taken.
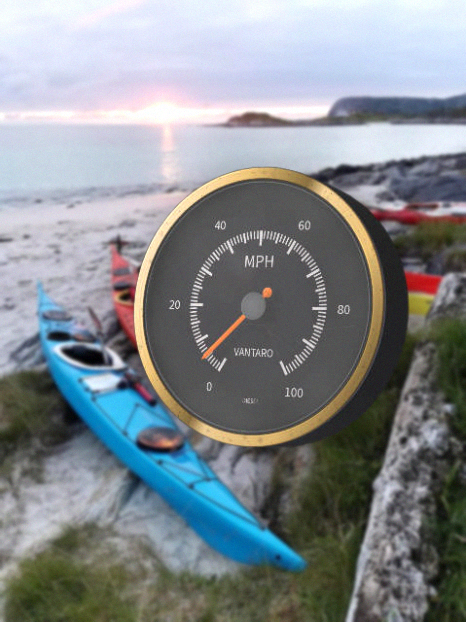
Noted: {"value": 5, "unit": "mph"}
